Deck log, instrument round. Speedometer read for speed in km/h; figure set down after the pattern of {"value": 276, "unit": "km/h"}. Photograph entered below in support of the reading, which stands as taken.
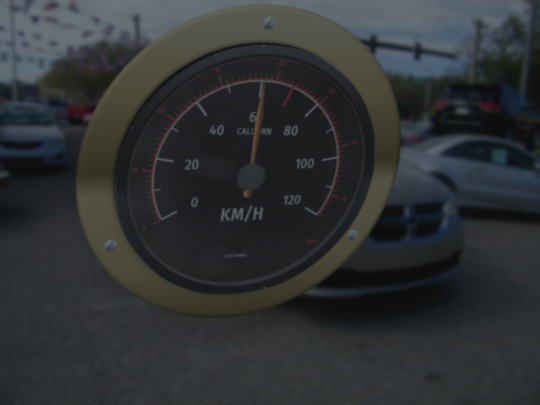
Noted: {"value": 60, "unit": "km/h"}
